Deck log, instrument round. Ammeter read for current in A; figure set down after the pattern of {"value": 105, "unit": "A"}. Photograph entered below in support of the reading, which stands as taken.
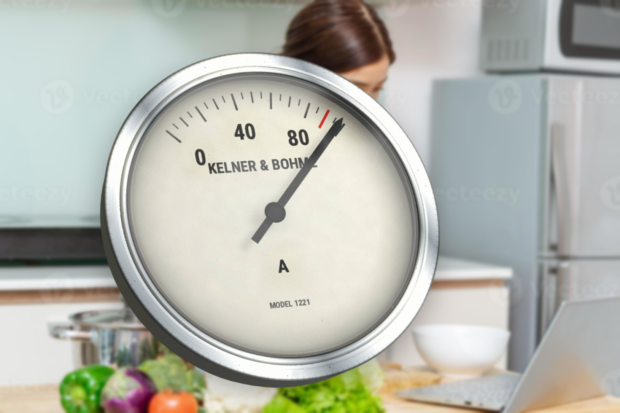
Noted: {"value": 97.5, "unit": "A"}
